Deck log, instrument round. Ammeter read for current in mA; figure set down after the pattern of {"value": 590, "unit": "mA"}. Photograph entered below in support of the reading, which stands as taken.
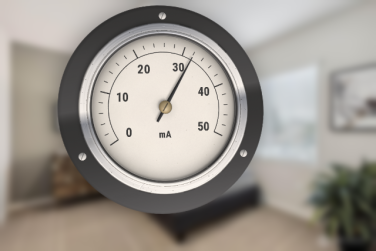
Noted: {"value": 32, "unit": "mA"}
